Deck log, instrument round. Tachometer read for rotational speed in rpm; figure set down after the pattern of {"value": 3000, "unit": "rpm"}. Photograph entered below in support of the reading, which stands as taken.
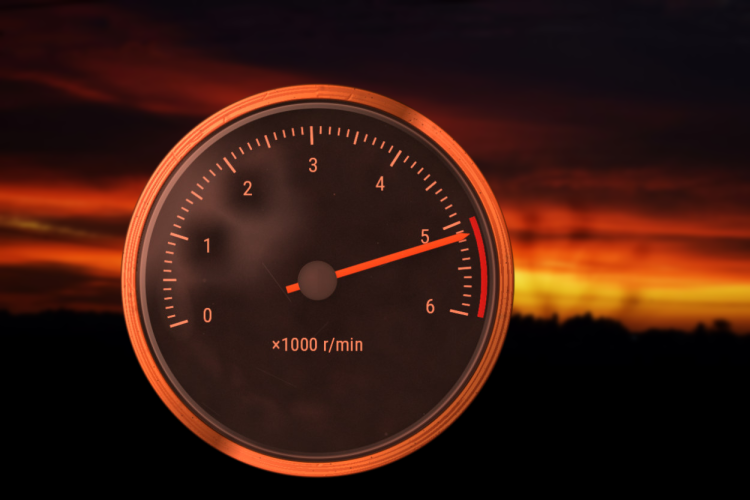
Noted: {"value": 5150, "unit": "rpm"}
